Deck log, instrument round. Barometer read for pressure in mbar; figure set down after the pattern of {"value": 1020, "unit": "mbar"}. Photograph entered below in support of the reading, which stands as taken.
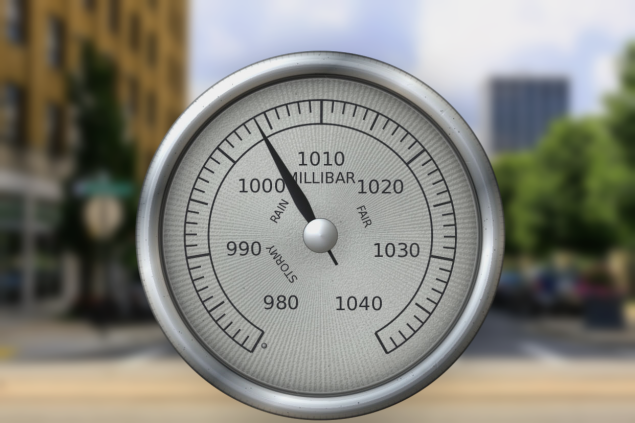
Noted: {"value": 1004, "unit": "mbar"}
